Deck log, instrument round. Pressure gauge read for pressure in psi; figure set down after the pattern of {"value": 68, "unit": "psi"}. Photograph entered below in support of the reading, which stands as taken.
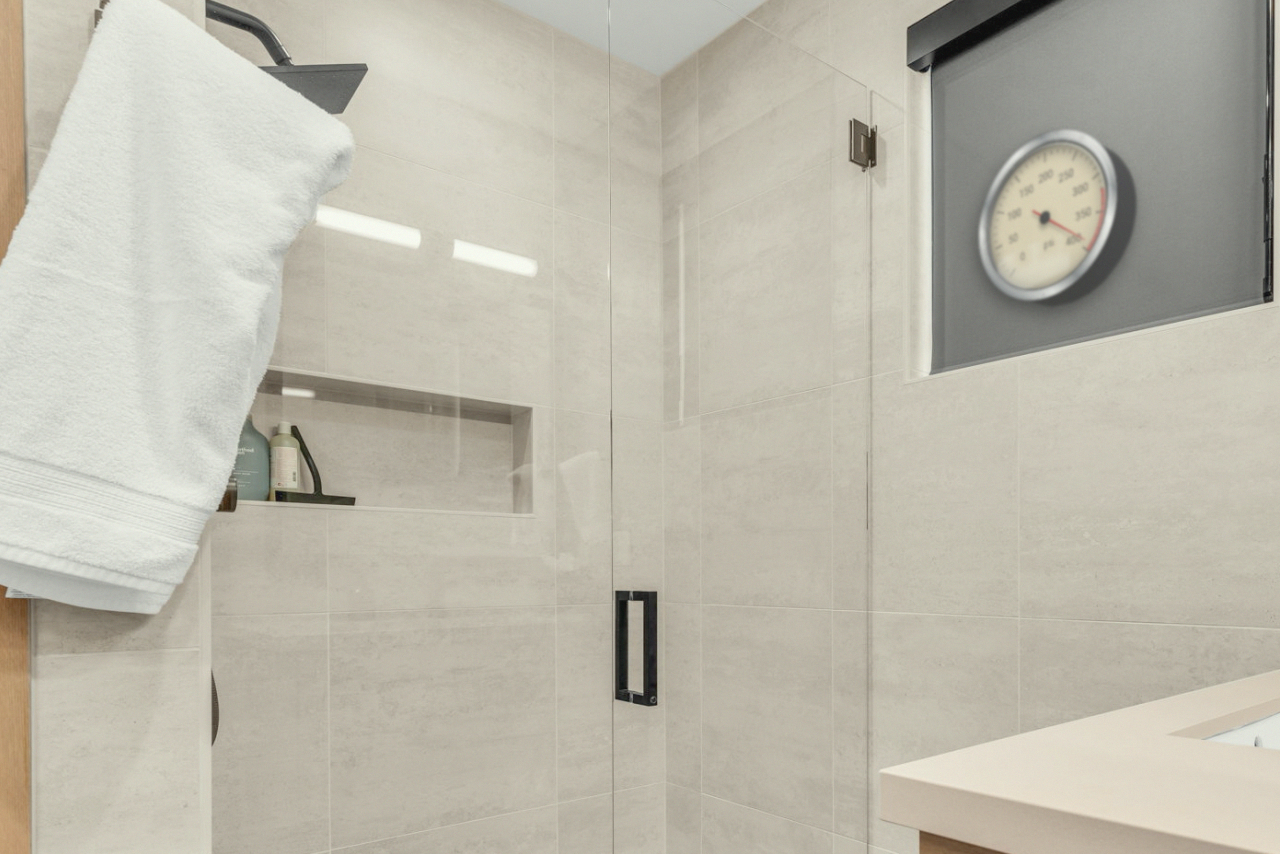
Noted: {"value": 390, "unit": "psi"}
